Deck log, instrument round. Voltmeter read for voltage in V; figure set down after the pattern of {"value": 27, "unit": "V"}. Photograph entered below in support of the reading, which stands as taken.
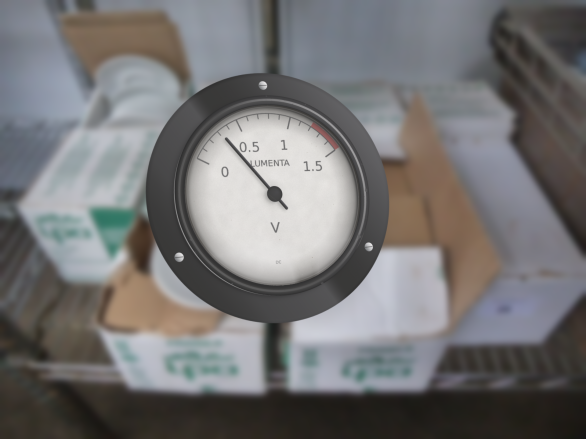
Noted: {"value": 0.3, "unit": "V"}
